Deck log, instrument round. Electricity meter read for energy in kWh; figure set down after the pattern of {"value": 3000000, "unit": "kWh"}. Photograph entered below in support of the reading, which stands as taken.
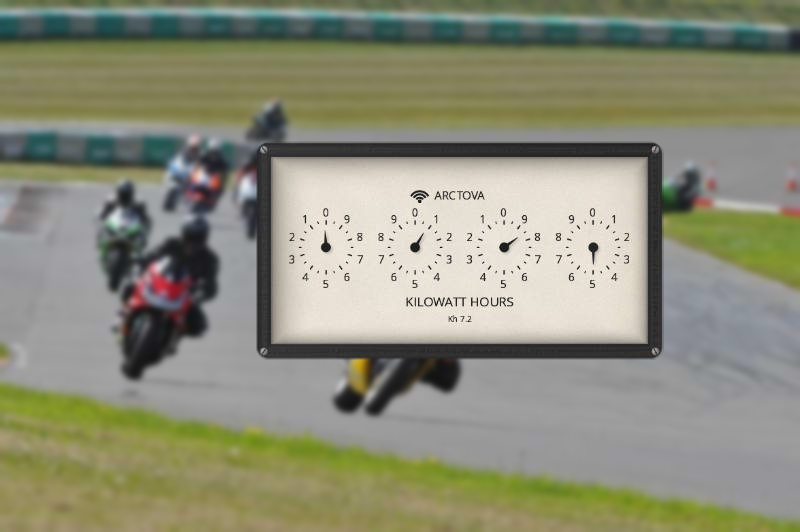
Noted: {"value": 85, "unit": "kWh"}
